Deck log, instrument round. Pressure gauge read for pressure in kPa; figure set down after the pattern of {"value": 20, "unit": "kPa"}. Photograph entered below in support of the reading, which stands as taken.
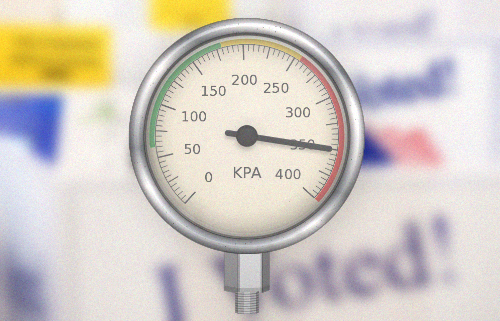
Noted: {"value": 350, "unit": "kPa"}
